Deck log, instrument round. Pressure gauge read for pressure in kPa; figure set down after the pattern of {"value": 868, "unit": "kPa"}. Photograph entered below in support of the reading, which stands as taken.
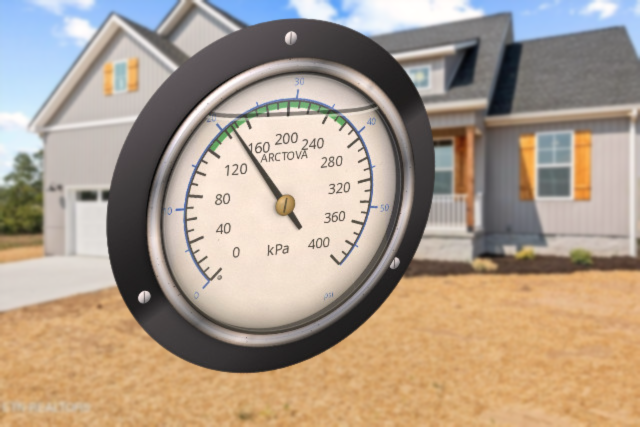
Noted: {"value": 145, "unit": "kPa"}
